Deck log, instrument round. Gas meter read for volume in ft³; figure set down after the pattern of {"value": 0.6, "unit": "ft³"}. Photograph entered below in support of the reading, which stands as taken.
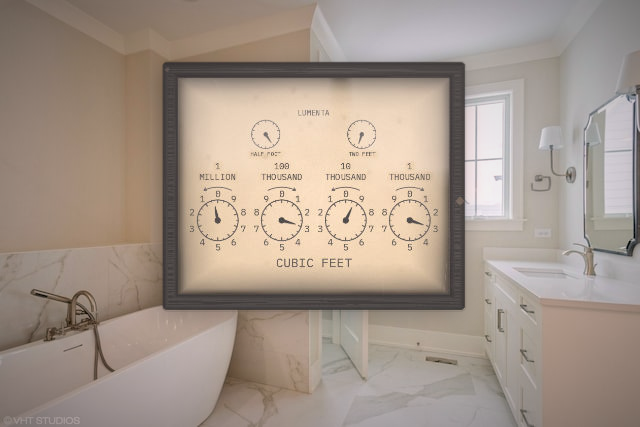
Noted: {"value": 29300, "unit": "ft³"}
